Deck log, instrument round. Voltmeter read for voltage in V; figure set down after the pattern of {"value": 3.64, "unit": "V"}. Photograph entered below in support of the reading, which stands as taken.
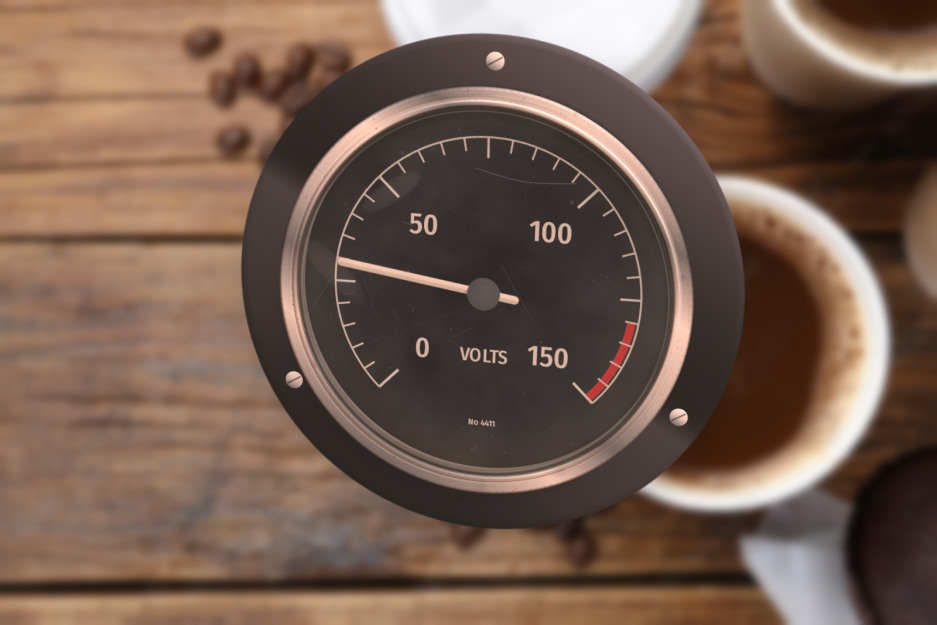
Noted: {"value": 30, "unit": "V"}
